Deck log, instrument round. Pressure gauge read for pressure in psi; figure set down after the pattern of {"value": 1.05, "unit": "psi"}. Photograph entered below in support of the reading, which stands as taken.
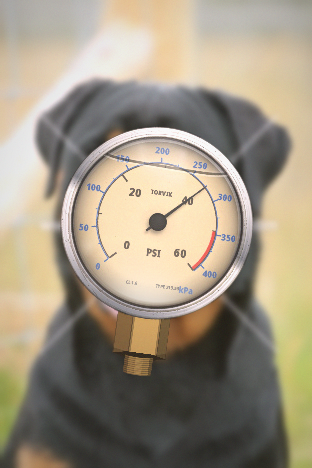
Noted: {"value": 40, "unit": "psi"}
